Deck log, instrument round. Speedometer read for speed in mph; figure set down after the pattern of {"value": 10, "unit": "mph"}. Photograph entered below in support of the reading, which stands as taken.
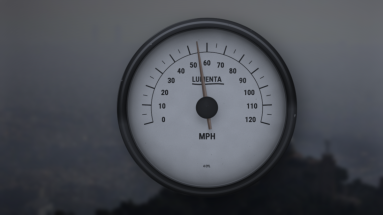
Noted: {"value": 55, "unit": "mph"}
